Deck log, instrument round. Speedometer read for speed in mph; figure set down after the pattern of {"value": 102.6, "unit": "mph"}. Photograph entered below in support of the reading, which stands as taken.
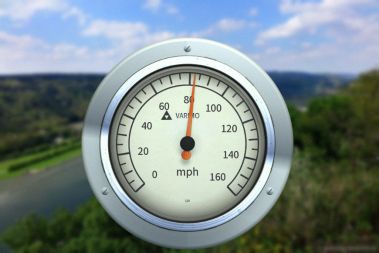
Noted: {"value": 82.5, "unit": "mph"}
